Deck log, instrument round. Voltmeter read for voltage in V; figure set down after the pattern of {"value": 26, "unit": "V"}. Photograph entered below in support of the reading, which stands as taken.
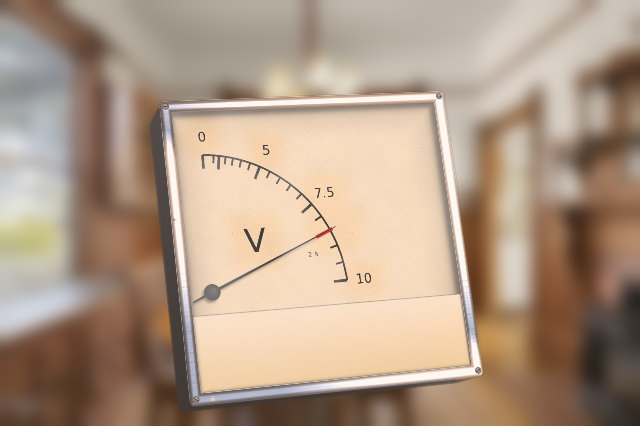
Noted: {"value": 8.5, "unit": "V"}
